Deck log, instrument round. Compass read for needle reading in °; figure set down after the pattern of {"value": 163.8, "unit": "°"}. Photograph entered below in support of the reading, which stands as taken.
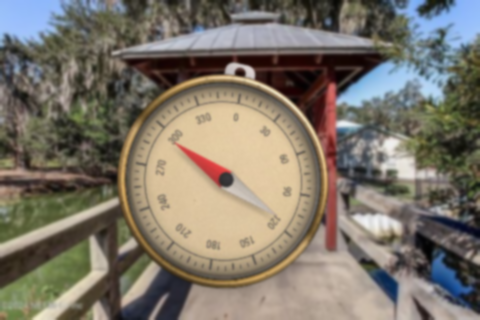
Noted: {"value": 295, "unit": "°"}
